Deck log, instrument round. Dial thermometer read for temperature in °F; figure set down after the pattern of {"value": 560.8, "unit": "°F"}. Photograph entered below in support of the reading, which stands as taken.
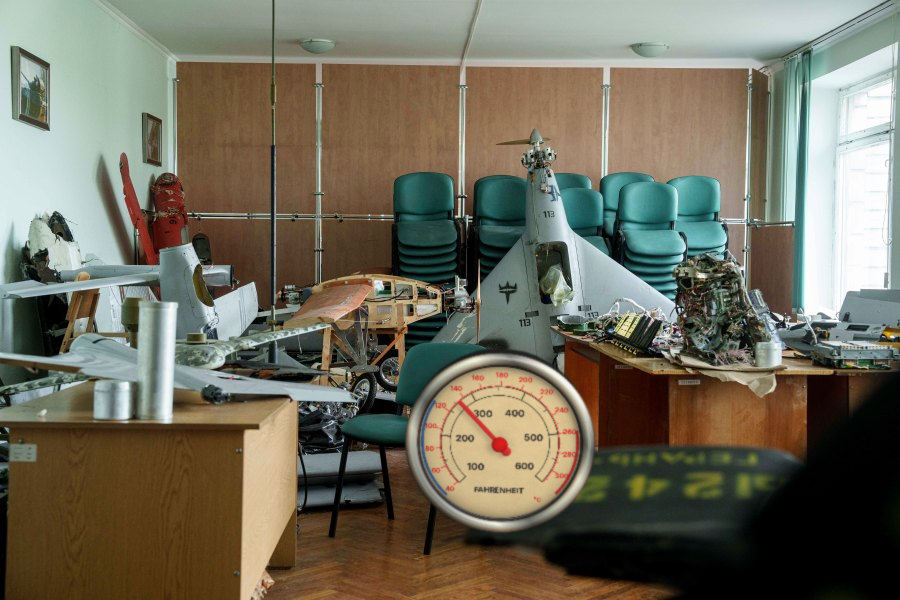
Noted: {"value": 275, "unit": "°F"}
